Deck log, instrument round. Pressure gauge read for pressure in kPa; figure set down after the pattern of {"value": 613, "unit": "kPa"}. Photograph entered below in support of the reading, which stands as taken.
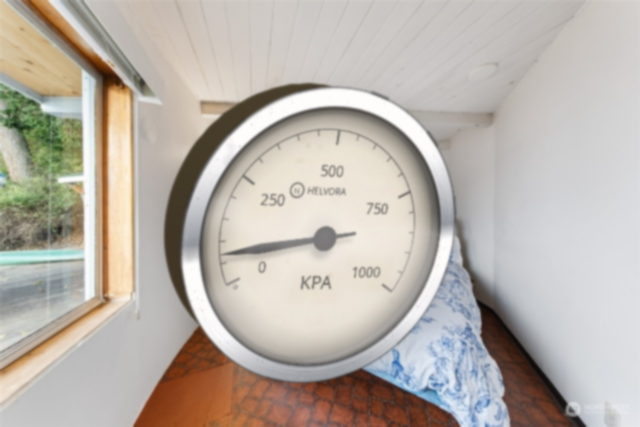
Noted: {"value": 75, "unit": "kPa"}
